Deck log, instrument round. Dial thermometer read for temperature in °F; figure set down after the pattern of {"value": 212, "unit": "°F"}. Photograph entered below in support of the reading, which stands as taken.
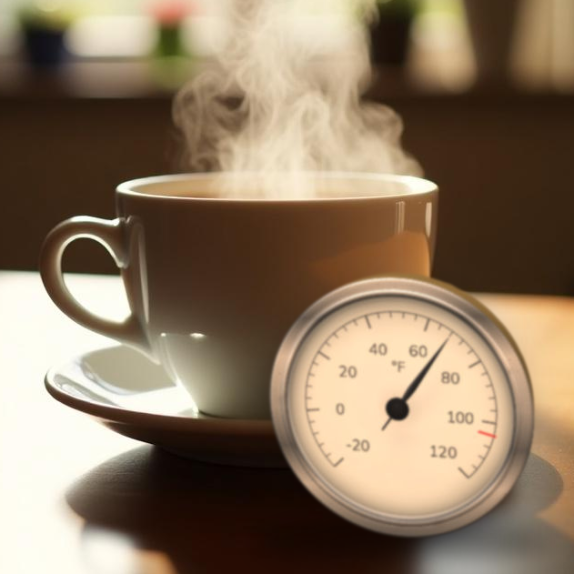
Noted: {"value": 68, "unit": "°F"}
